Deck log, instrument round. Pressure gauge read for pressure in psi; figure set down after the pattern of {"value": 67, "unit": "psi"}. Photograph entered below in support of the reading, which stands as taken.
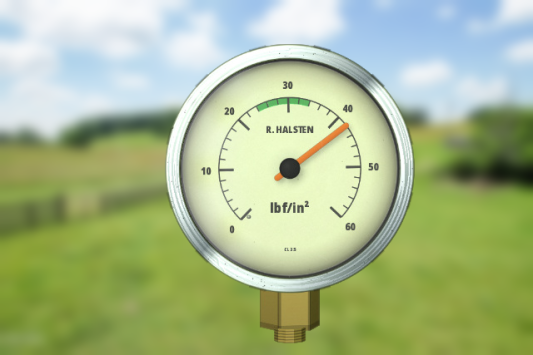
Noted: {"value": 42, "unit": "psi"}
